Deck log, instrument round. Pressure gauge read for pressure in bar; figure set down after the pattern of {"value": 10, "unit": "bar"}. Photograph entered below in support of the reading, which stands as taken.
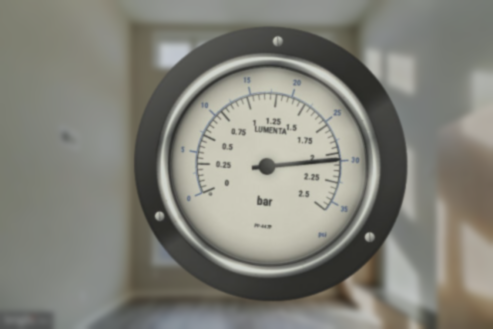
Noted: {"value": 2.05, "unit": "bar"}
